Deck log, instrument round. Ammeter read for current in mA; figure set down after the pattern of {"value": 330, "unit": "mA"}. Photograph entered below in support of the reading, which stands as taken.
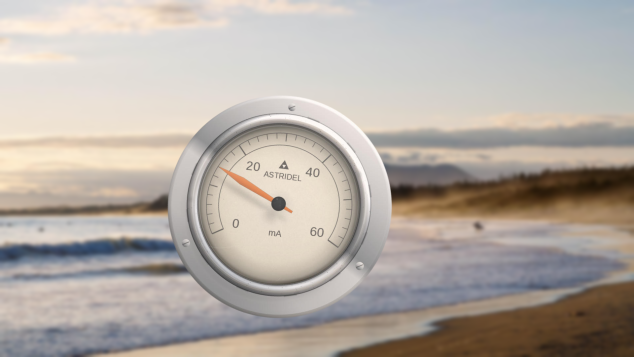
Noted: {"value": 14, "unit": "mA"}
